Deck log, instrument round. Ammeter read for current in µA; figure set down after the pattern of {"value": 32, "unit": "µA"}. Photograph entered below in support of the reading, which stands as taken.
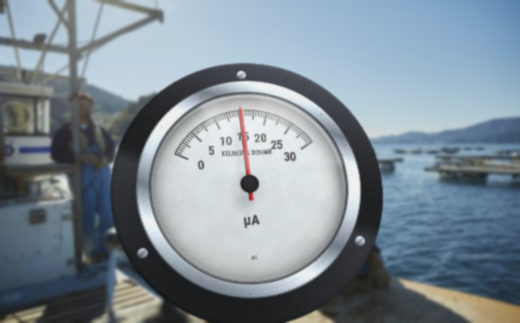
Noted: {"value": 15, "unit": "µA"}
